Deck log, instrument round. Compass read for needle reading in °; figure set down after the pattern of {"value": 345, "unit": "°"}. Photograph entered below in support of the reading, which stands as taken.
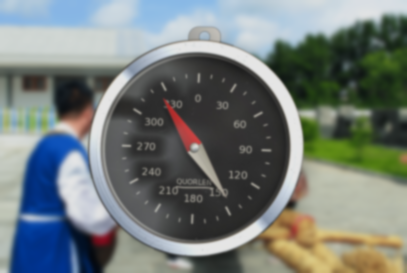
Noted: {"value": 325, "unit": "°"}
